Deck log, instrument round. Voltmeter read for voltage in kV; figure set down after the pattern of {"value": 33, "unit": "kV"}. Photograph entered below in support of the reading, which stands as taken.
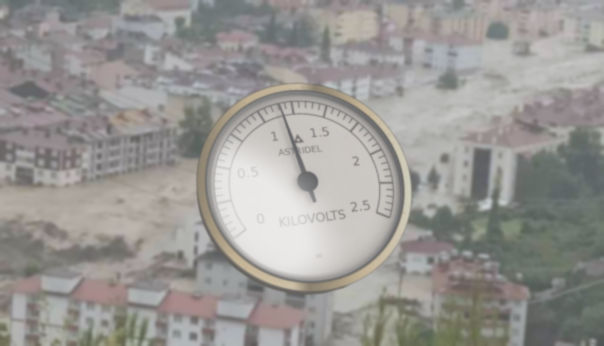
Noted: {"value": 1.15, "unit": "kV"}
